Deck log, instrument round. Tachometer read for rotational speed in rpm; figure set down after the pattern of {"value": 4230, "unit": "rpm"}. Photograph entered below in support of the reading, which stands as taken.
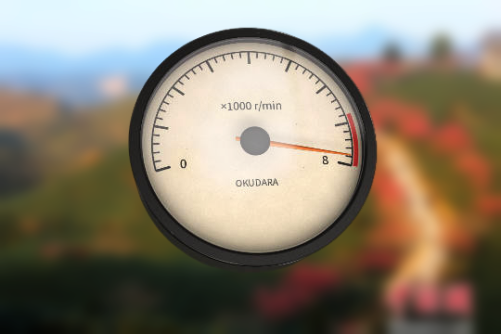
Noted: {"value": 7800, "unit": "rpm"}
